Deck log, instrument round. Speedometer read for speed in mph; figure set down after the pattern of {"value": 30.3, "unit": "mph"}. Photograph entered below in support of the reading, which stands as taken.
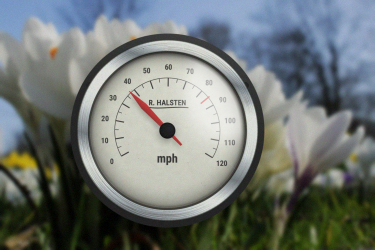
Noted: {"value": 37.5, "unit": "mph"}
